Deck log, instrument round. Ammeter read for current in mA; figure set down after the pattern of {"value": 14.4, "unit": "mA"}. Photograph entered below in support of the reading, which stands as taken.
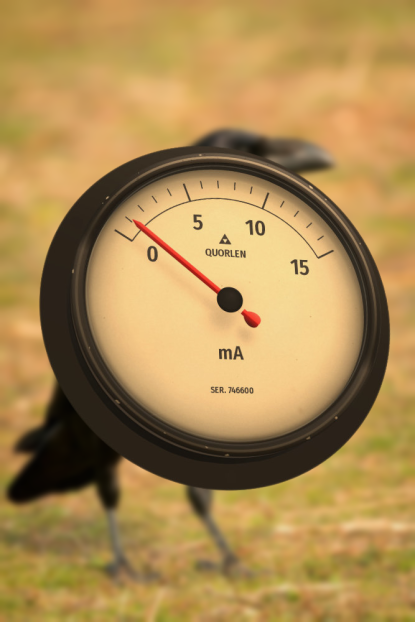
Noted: {"value": 1, "unit": "mA"}
